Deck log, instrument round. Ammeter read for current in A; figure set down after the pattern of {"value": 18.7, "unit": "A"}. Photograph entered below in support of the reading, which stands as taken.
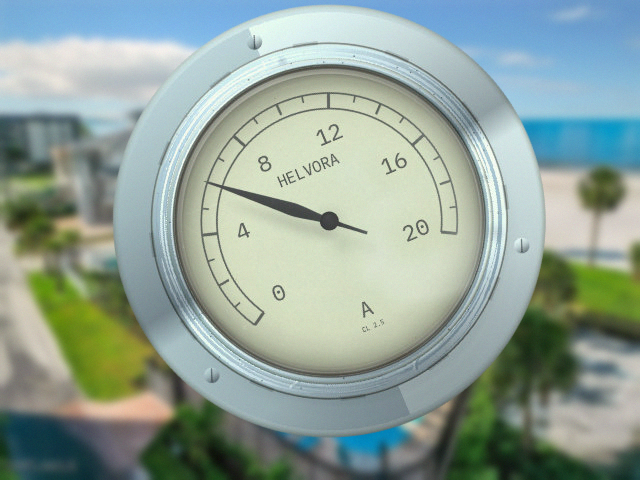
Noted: {"value": 6, "unit": "A"}
